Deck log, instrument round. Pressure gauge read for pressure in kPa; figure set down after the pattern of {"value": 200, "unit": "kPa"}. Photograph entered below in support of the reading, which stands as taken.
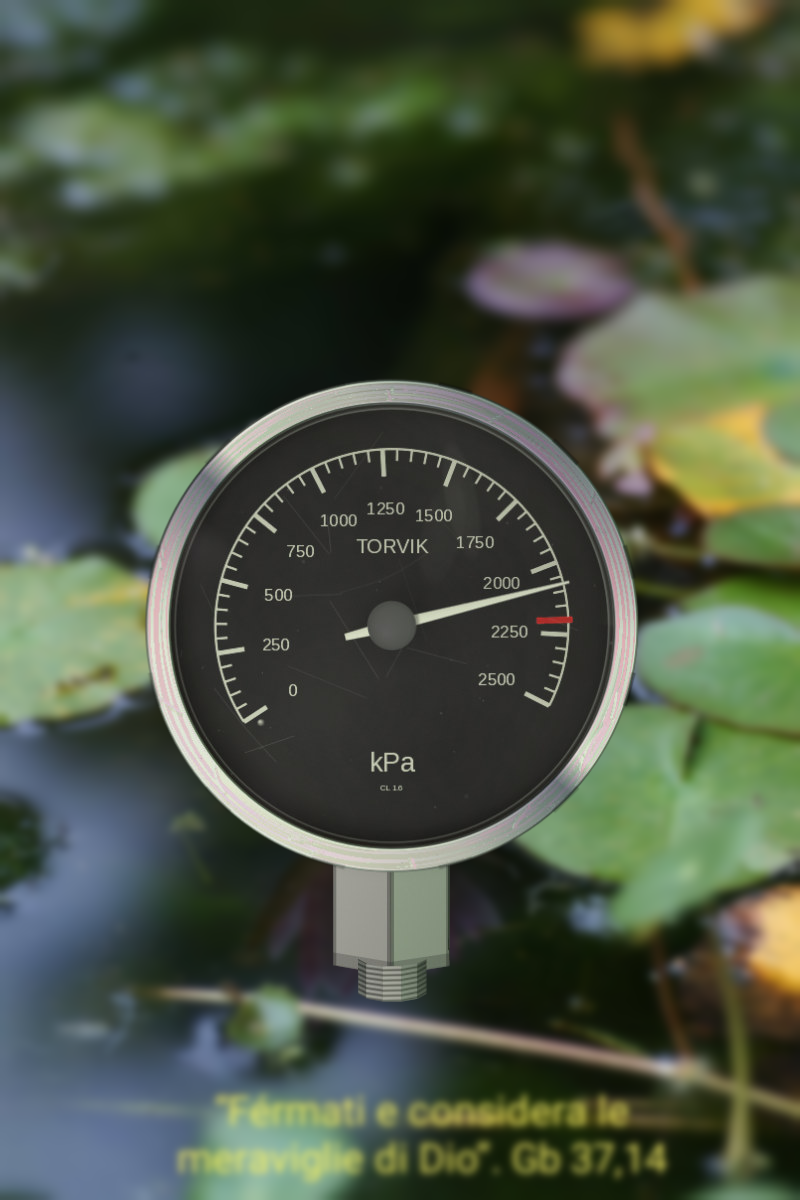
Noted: {"value": 2075, "unit": "kPa"}
